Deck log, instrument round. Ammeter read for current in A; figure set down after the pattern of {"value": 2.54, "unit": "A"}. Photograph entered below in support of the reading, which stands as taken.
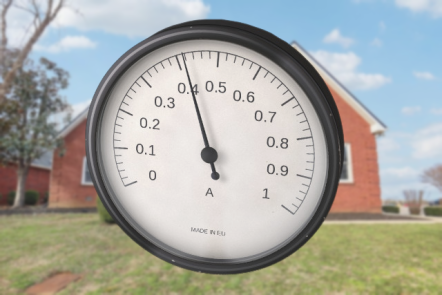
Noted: {"value": 0.42, "unit": "A"}
